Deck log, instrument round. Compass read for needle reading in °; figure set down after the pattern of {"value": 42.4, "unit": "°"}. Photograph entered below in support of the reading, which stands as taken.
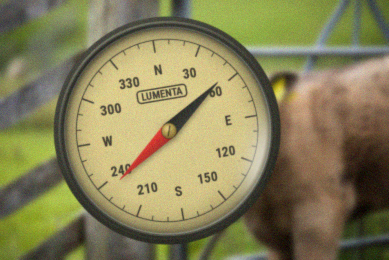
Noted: {"value": 235, "unit": "°"}
